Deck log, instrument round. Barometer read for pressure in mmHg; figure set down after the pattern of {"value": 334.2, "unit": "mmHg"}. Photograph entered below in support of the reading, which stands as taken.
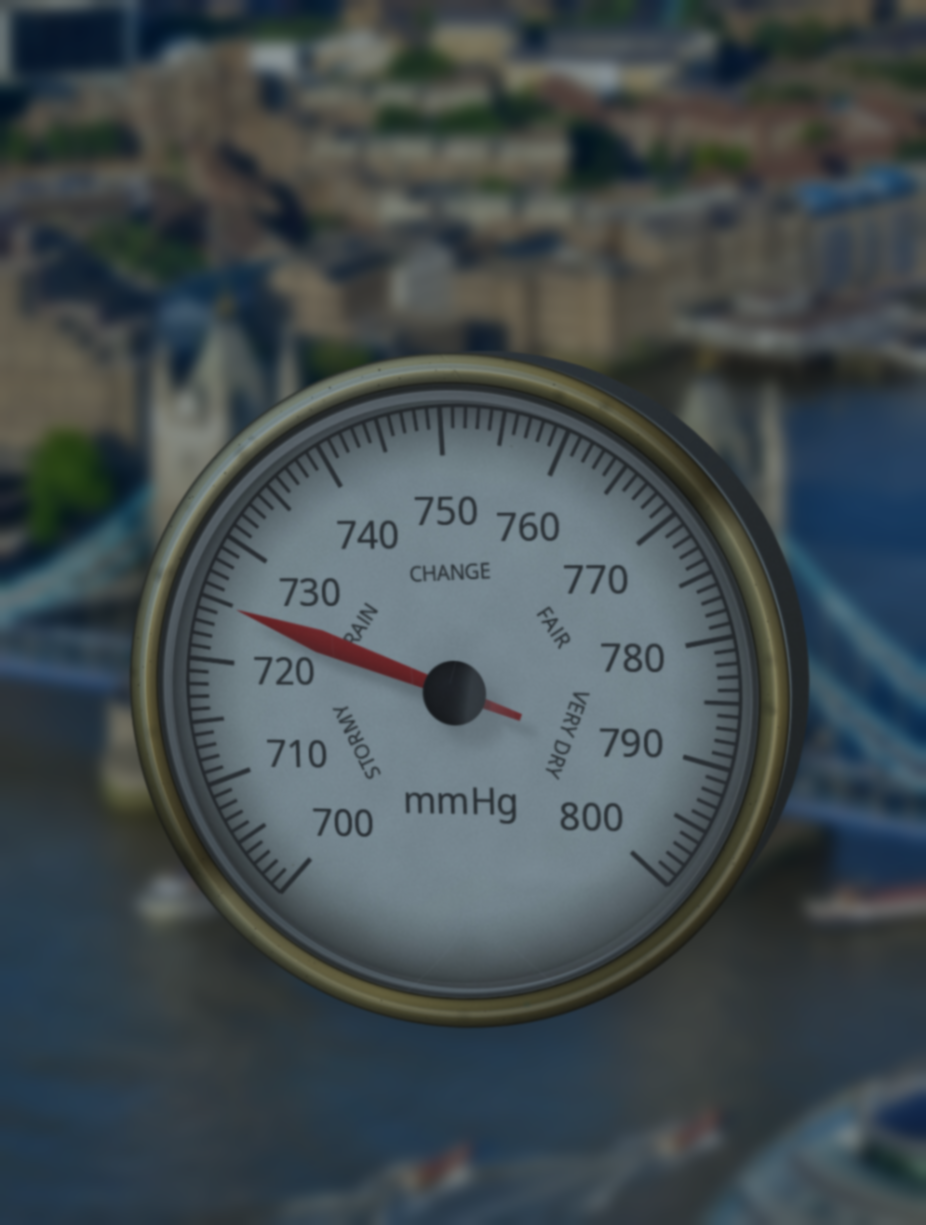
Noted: {"value": 725, "unit": "mmHg"}
